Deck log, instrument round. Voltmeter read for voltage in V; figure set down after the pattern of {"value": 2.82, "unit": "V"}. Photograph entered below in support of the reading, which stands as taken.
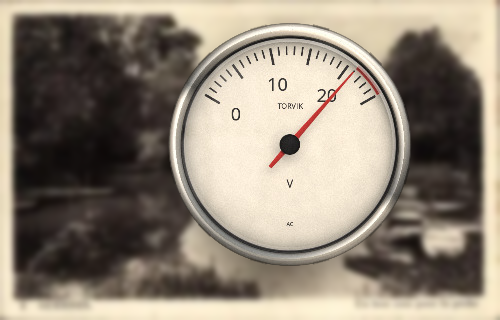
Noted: {"value": 21, "unit": "V"}
